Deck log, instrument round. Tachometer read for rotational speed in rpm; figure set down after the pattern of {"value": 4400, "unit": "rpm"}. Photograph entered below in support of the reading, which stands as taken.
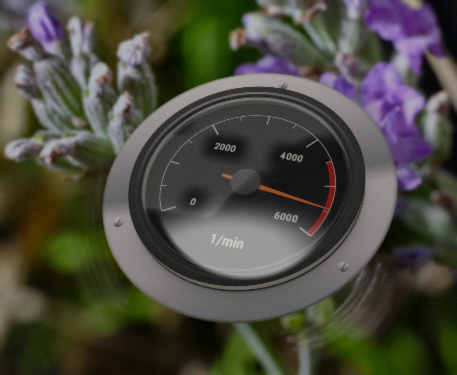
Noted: {"value": 5500, "unit": "rpm"}
